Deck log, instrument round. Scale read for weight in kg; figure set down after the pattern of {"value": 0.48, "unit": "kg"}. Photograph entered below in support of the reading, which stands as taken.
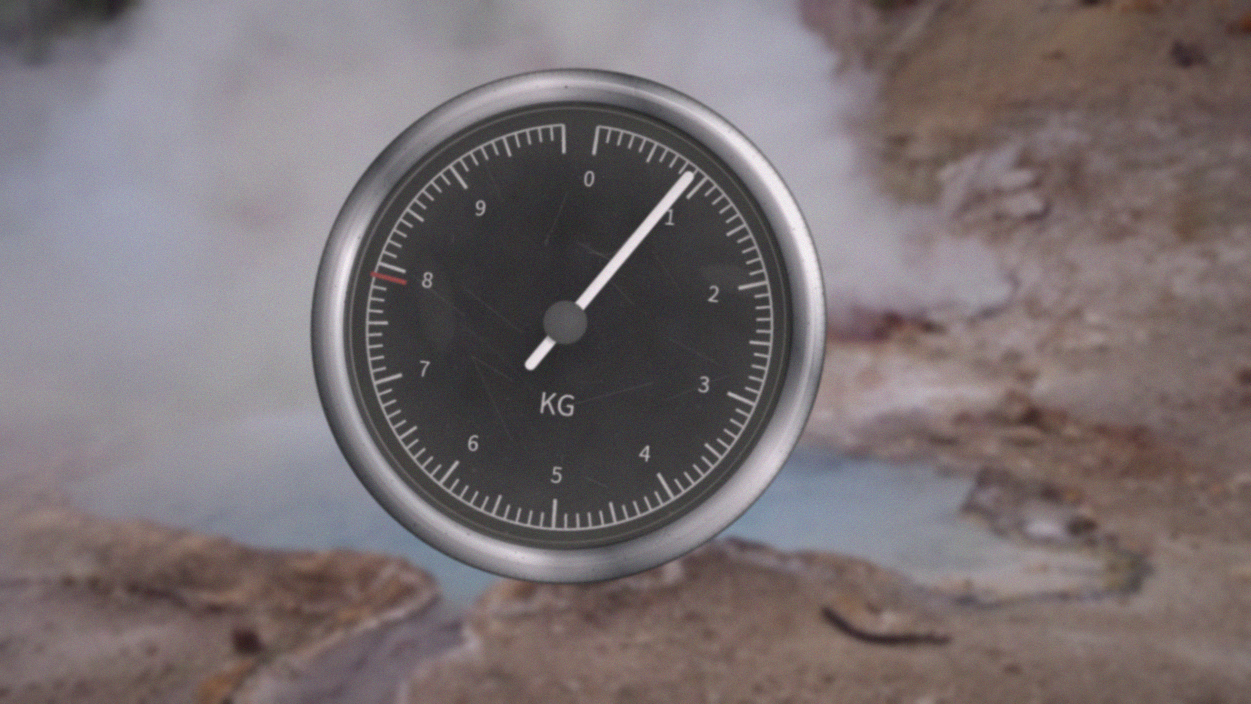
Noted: {"value": 0.9, "unit": "kg"}
